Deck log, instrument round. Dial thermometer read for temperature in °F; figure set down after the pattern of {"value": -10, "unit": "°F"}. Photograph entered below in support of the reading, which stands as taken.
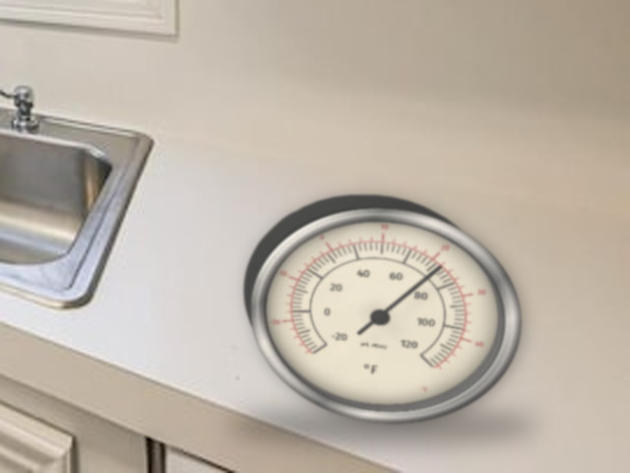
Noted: {"value": 70, "unit": "°F"}
